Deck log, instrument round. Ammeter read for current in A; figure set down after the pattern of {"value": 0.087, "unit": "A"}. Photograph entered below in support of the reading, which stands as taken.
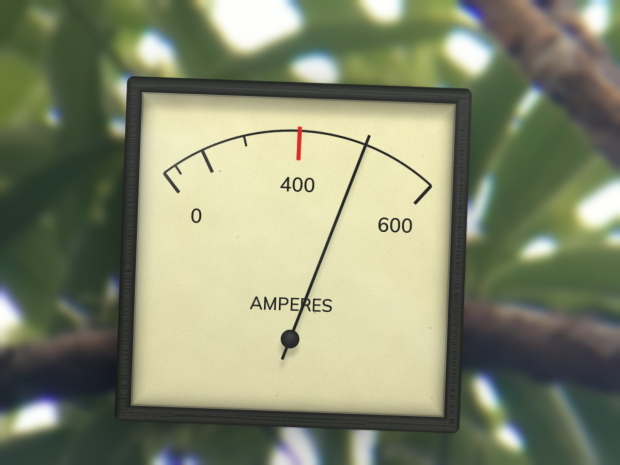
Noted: {"value": 500, "unit": "A"}
